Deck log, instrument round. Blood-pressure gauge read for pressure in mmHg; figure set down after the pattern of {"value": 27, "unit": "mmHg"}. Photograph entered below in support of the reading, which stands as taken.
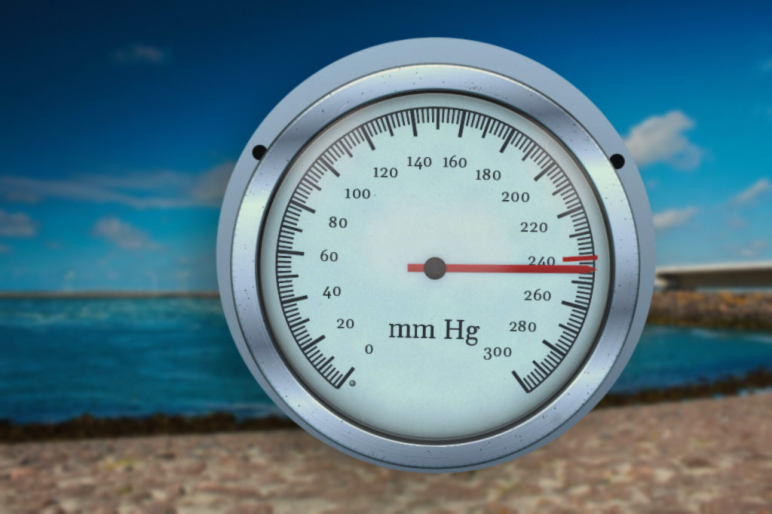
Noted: {"value": 244, "unit": "mmHg"}
